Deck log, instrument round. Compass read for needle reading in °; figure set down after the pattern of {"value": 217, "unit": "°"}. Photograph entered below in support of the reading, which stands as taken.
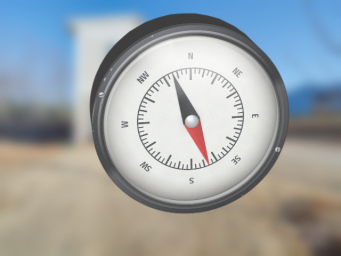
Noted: {"value": 160, "unit": "°"}
